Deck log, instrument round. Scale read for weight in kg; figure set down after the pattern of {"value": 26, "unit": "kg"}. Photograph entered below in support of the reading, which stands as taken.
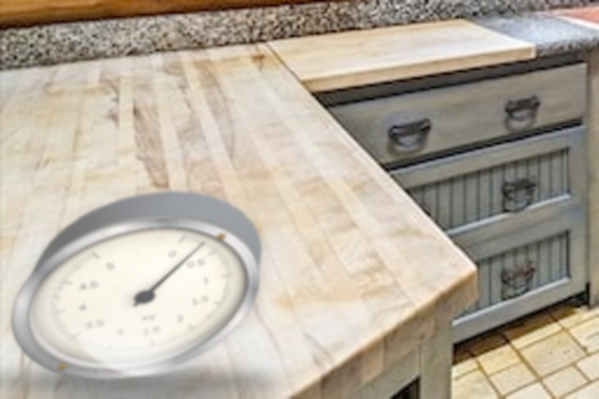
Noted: {"value": 0.25, "unit": "kg"}
